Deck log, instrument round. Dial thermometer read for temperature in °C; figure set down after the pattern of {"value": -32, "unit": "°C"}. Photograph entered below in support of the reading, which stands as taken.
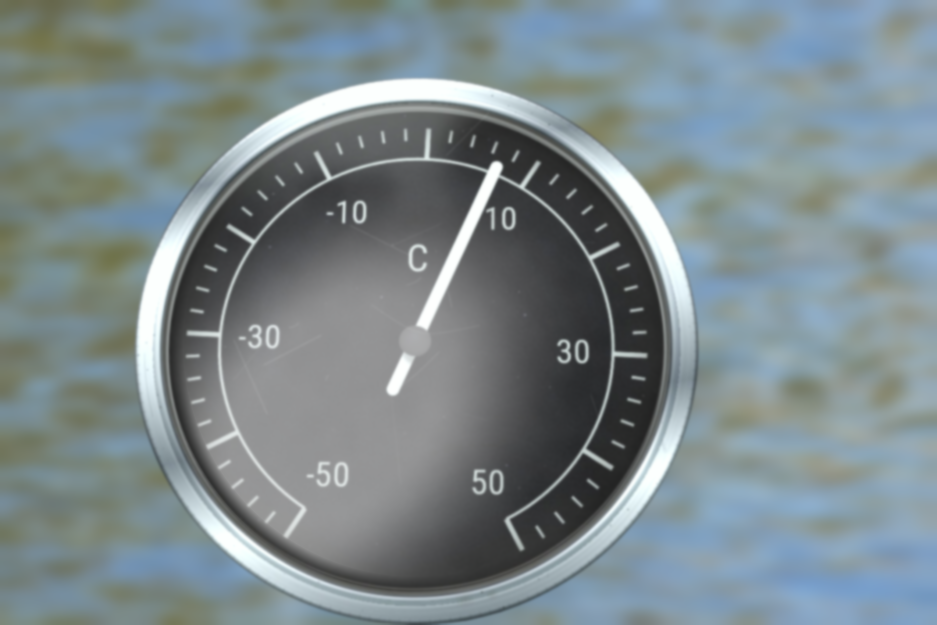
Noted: {"value": 7, "unit": "°C"}
